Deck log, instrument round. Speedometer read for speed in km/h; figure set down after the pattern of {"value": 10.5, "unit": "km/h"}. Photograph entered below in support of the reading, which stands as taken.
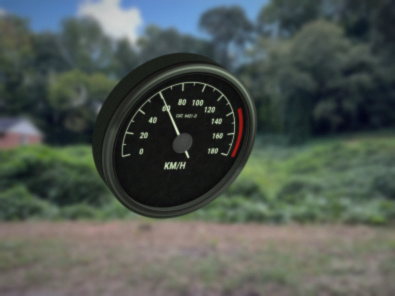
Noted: {"value": 60, "unit": "km/h"}
